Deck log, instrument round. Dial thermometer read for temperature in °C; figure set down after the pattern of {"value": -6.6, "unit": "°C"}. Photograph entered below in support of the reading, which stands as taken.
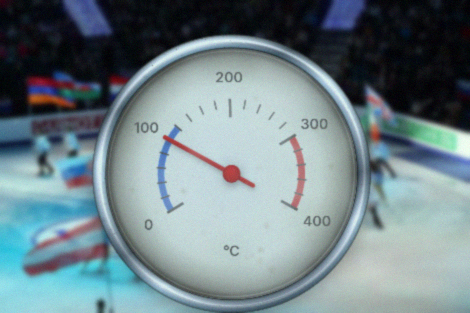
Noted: {"value": 100, "unit": "°C"}
